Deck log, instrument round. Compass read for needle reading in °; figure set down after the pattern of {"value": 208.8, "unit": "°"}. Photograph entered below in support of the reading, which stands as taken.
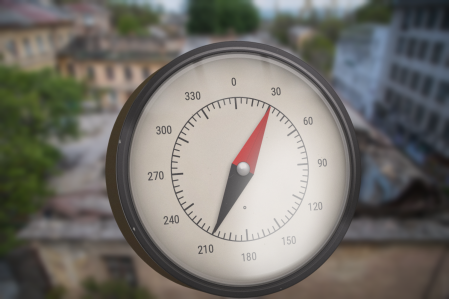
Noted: {"value": 30, "unit": "°"}
